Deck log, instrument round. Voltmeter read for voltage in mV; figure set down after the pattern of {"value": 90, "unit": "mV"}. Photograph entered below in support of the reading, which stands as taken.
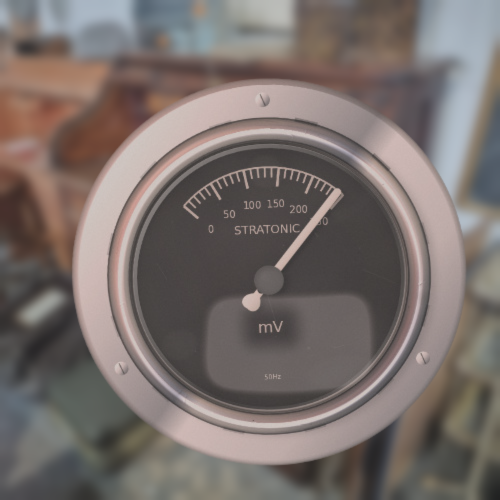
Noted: {"value": 240, "unit": "mV"}
